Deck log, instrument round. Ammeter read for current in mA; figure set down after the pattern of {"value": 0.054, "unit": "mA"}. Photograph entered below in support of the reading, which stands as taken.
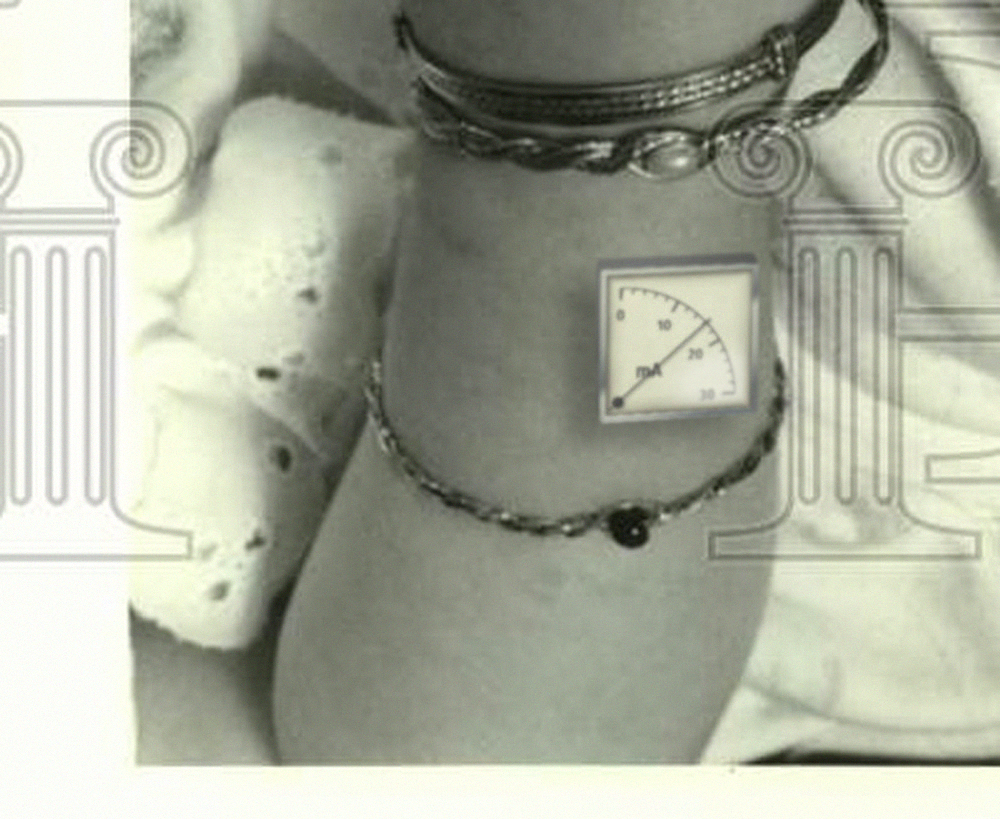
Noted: {"value": 16, "unit": "mA"}
